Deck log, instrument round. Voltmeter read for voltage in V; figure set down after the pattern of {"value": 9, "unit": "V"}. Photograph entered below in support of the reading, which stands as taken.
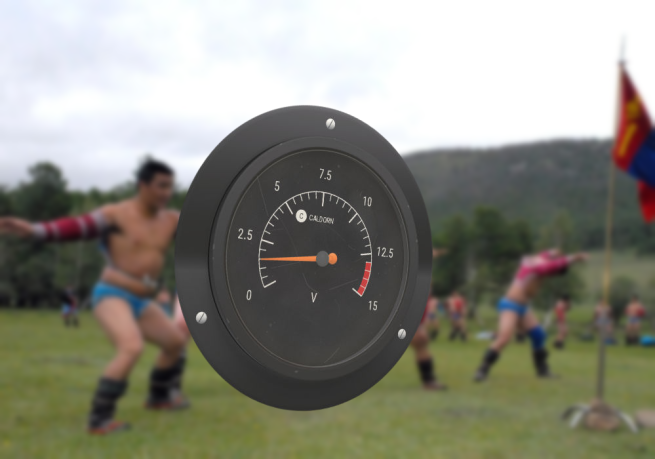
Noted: {"value": 1.5, "unit": "V"}
